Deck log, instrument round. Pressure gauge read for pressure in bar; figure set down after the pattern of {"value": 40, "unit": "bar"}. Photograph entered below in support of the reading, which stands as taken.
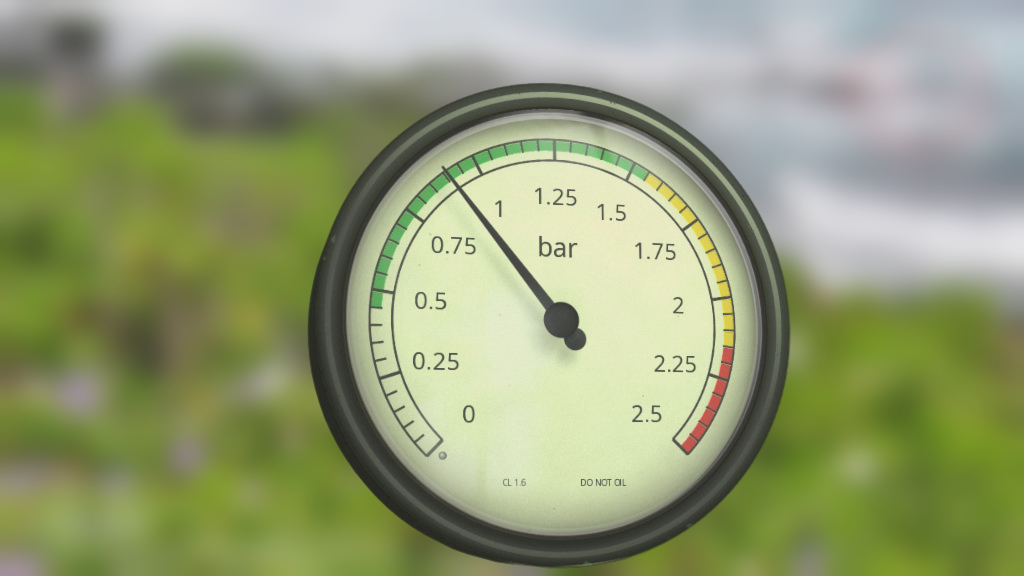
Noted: {"value": 0.9, "unit": "bar"}
